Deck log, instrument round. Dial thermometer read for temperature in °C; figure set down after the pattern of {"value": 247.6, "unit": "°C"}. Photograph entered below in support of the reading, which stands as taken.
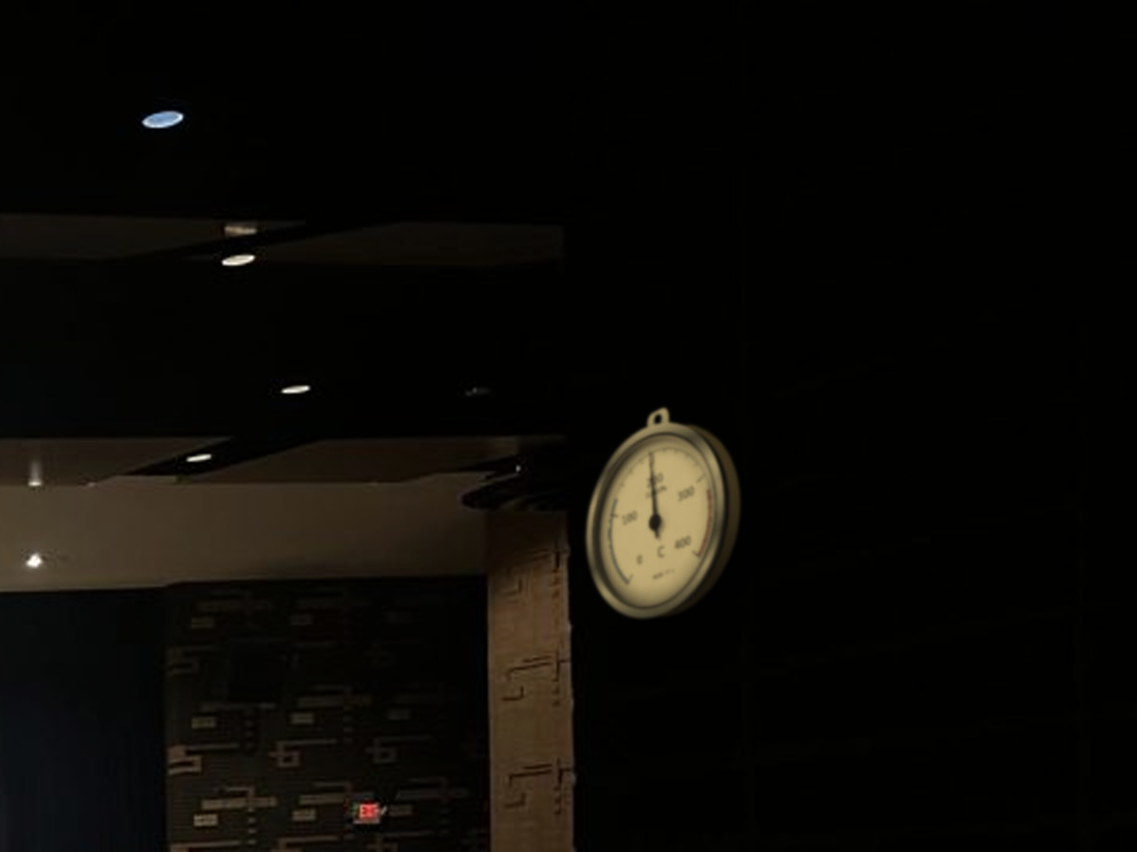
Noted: {"value": 200, "unit": "°C"}
